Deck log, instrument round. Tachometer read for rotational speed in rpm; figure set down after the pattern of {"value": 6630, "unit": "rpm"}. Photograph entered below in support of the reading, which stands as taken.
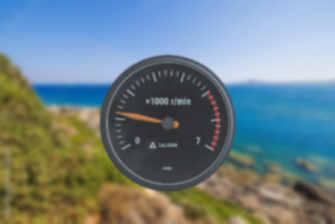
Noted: {"value": 1200, "unit": "rpm"}
